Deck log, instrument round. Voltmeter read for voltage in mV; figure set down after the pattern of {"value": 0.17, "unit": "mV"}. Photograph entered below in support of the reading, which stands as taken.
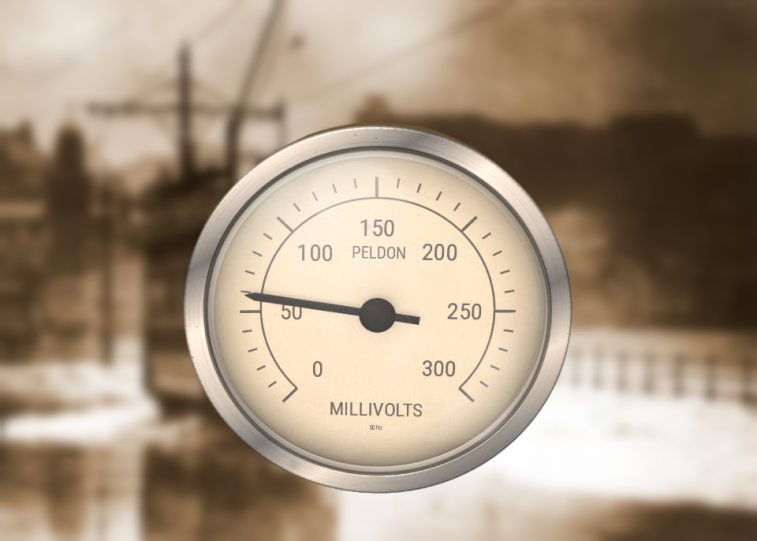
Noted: {"value": 60, "unit": "mV"}
